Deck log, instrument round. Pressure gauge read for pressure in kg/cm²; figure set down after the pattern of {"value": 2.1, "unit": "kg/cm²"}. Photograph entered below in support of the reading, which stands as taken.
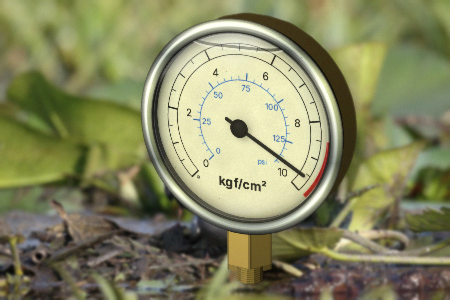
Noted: {"value": 9.5, "unit": "kg/cm²"}
